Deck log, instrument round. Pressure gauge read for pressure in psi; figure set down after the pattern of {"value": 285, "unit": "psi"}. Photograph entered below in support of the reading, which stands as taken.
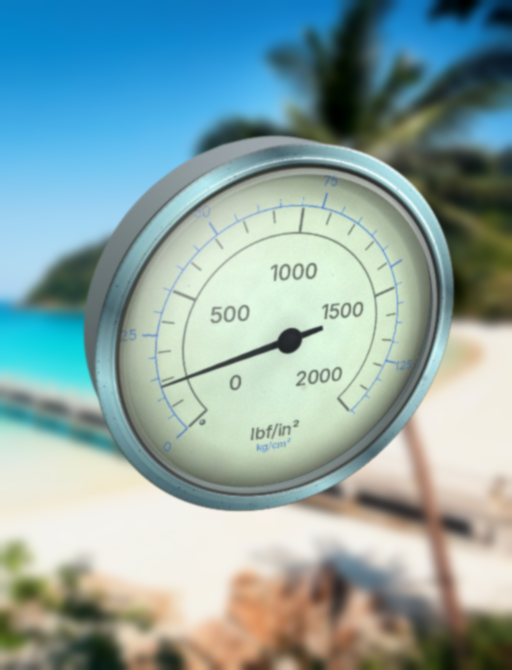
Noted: {"value": 200, "unit": "psi"}
